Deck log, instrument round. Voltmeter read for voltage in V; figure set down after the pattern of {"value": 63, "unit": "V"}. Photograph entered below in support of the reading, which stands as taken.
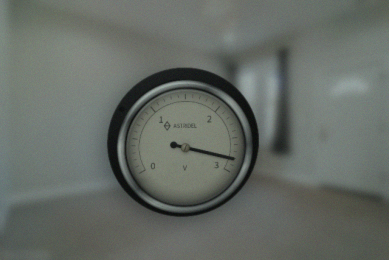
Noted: {"value": 2.8, "unit": "V"}
